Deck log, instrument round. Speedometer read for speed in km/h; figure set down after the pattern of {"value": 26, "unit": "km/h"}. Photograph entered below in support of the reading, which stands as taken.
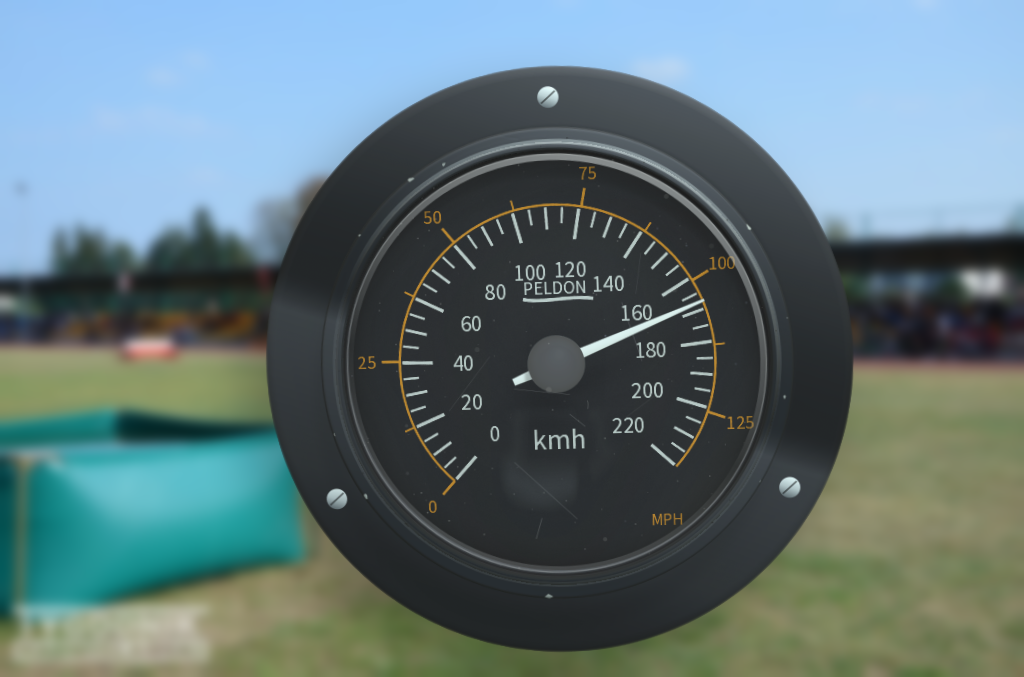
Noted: {"value": 167.5, "unit": "km/h"}
